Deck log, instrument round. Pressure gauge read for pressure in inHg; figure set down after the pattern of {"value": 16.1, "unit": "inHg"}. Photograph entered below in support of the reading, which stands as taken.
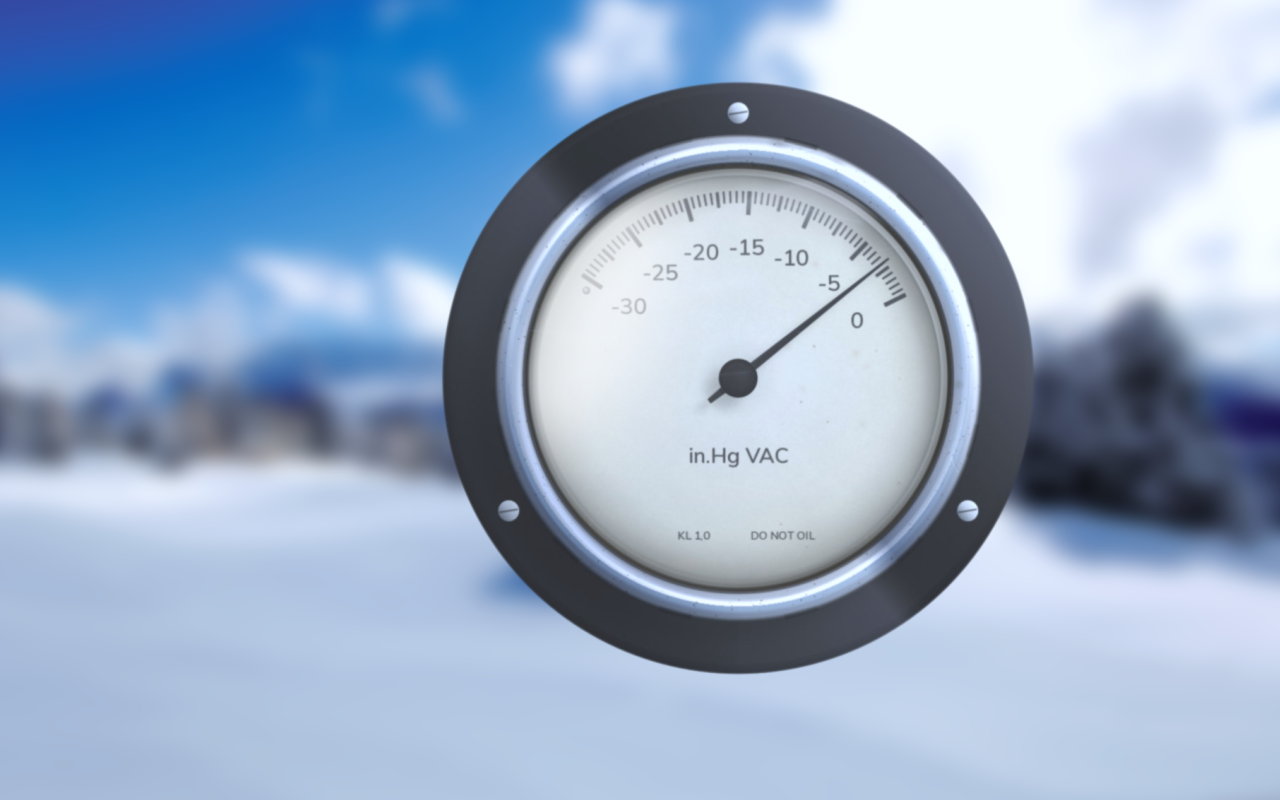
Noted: {"value": -3, "unit": "inHg"}
